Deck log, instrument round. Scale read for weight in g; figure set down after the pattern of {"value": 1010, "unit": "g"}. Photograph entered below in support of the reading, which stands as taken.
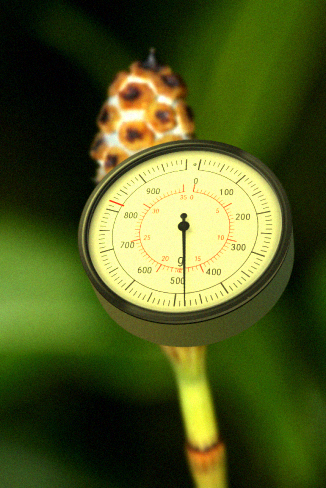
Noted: {"value": 480, "unit": "g"}
